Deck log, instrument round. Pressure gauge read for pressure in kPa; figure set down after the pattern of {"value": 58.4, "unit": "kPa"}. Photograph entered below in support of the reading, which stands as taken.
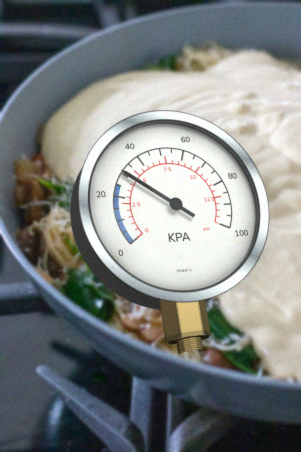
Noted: {"value": 30, "unit": "kPa"}
